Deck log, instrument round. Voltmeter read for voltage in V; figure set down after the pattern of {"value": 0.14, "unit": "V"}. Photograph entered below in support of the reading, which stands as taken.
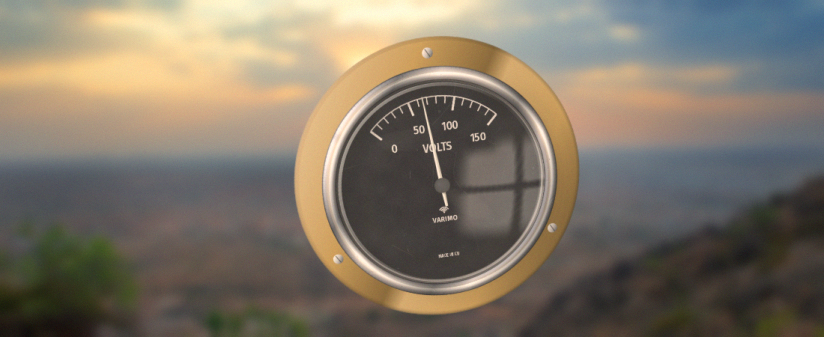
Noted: {"value": 65, "unit": "V"}
